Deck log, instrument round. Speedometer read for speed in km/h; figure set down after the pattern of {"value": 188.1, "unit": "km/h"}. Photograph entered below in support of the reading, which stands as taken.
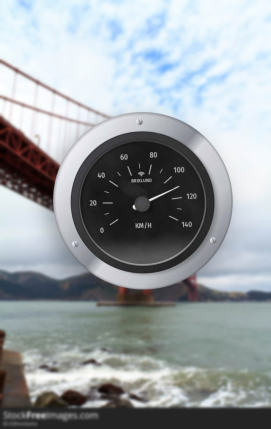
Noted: {"value": 110, "unit": "km/h"}
